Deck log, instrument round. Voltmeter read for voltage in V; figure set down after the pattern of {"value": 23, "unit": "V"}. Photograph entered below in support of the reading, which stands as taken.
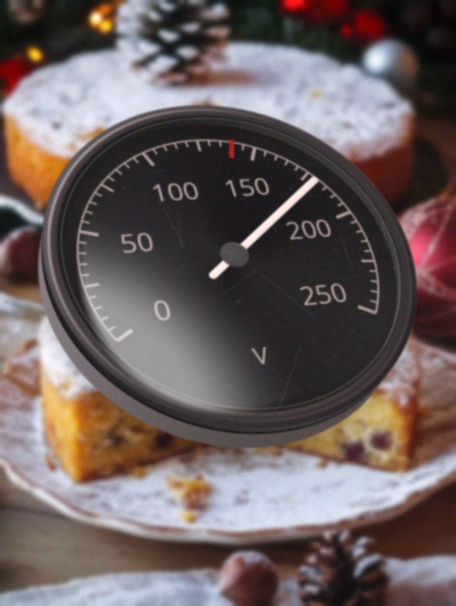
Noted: {"value": 180, "unit": "V"}
